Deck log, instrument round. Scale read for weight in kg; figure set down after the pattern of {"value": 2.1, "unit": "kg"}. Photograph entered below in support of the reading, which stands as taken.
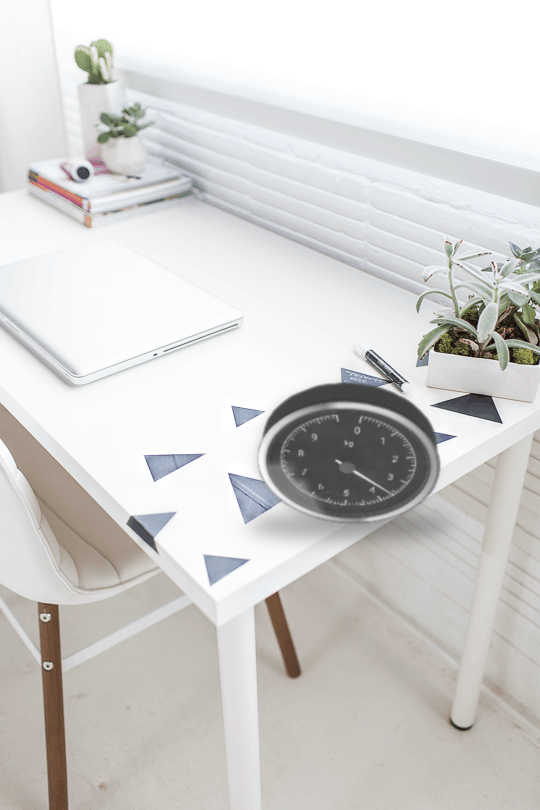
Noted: {"value": 3.5, "unit": "kg"}
